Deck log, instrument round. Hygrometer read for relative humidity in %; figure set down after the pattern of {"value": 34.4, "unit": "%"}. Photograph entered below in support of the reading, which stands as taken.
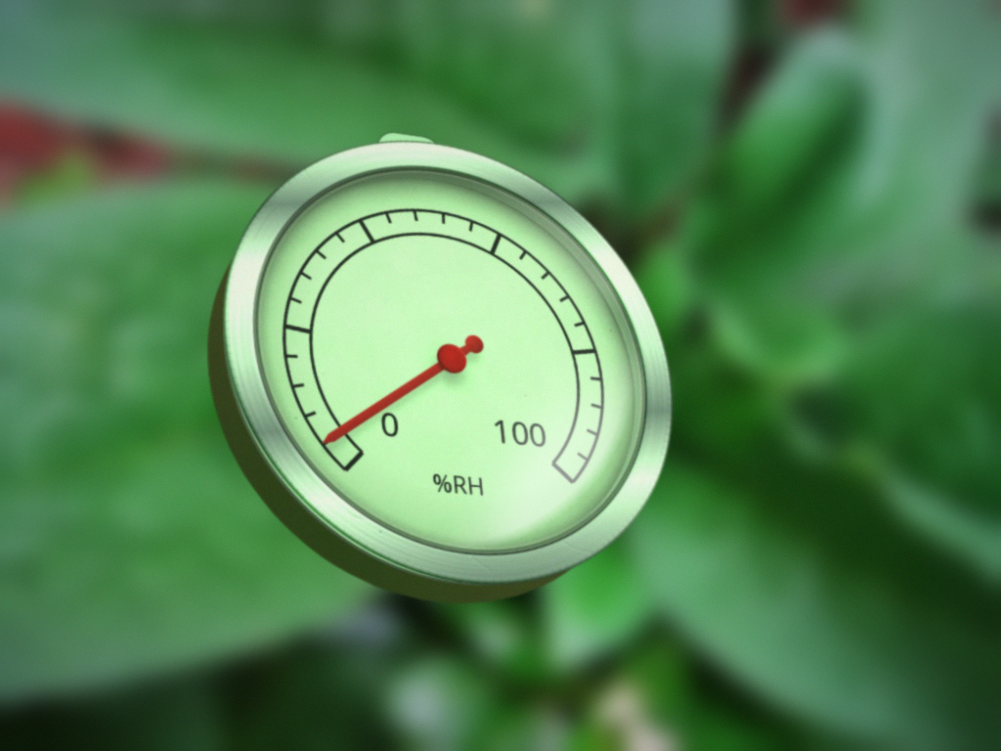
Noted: {"value": 4, "unit": "%"}
